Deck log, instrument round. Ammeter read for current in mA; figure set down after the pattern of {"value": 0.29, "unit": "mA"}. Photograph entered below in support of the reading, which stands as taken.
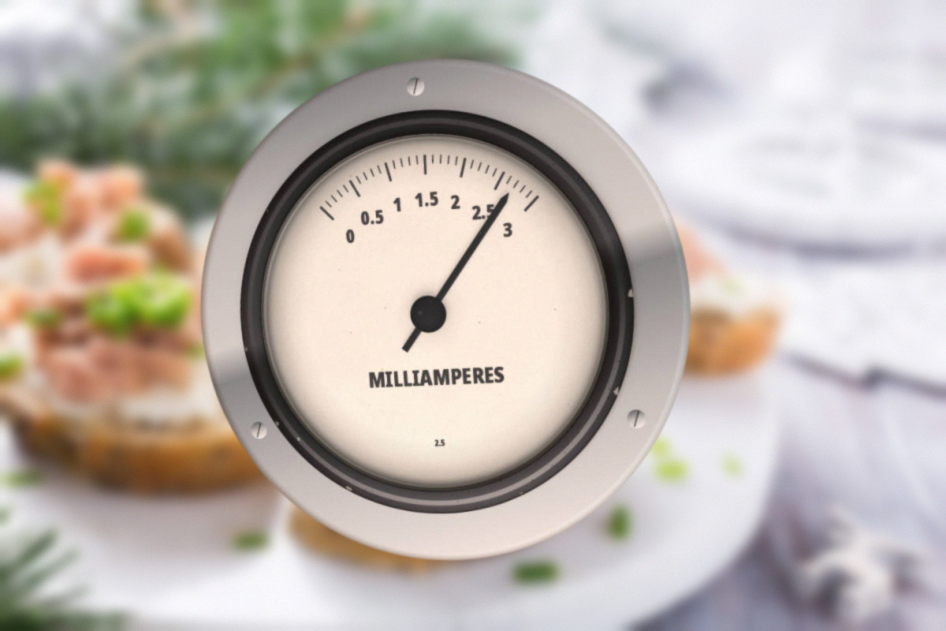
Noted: {"value": 2.7, "unit": "mA"}
